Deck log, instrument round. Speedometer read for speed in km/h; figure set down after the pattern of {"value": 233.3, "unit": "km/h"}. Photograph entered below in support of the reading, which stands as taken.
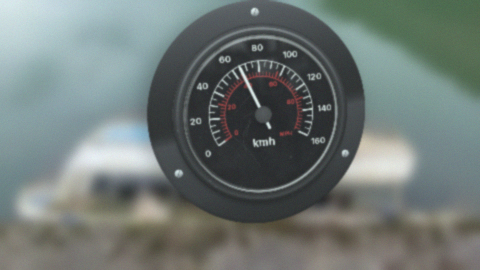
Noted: {"value": 65, "unit": "km/h"}
